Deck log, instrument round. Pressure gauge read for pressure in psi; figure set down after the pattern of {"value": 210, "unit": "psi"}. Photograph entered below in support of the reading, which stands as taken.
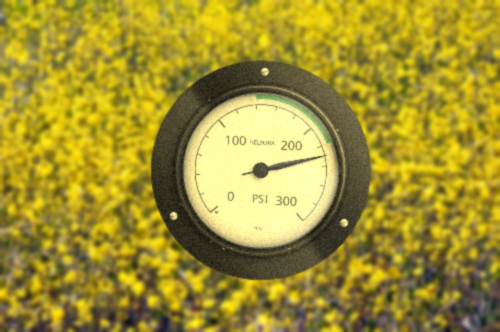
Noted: {"value": 230, "unit": "psi"}
